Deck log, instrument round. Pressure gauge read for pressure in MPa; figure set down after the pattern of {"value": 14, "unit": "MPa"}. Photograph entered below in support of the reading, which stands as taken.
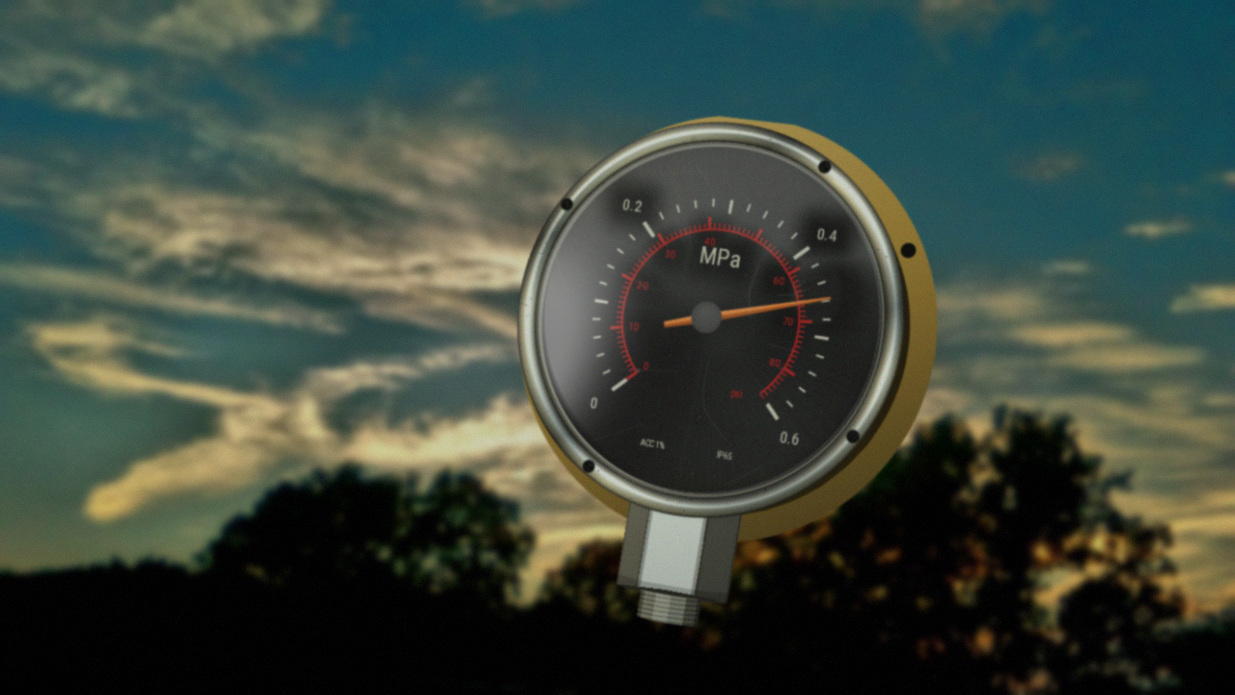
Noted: {"value": 0.46, "unit": "MPa"}
